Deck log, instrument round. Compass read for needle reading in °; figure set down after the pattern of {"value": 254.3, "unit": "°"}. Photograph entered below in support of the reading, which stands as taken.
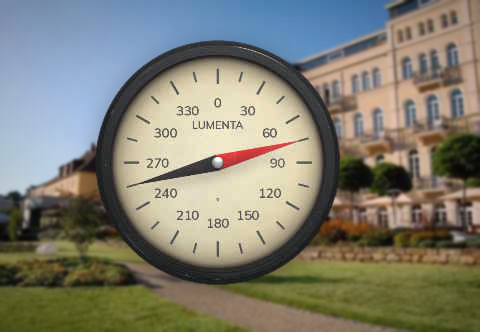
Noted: {"value": 75, "unit": "°"}
